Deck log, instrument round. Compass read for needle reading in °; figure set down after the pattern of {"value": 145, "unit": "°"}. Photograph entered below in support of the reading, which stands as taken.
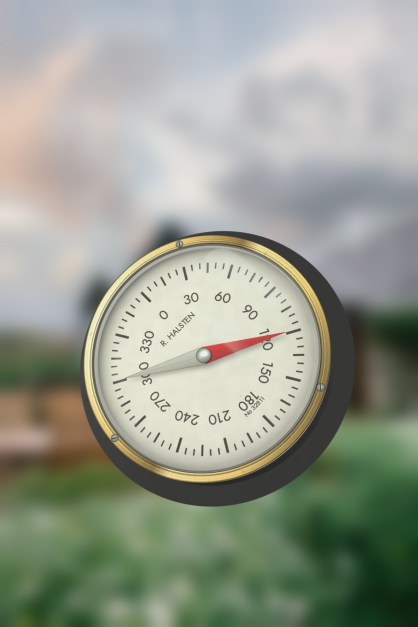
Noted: {"value": 120, "unit": "°"}
